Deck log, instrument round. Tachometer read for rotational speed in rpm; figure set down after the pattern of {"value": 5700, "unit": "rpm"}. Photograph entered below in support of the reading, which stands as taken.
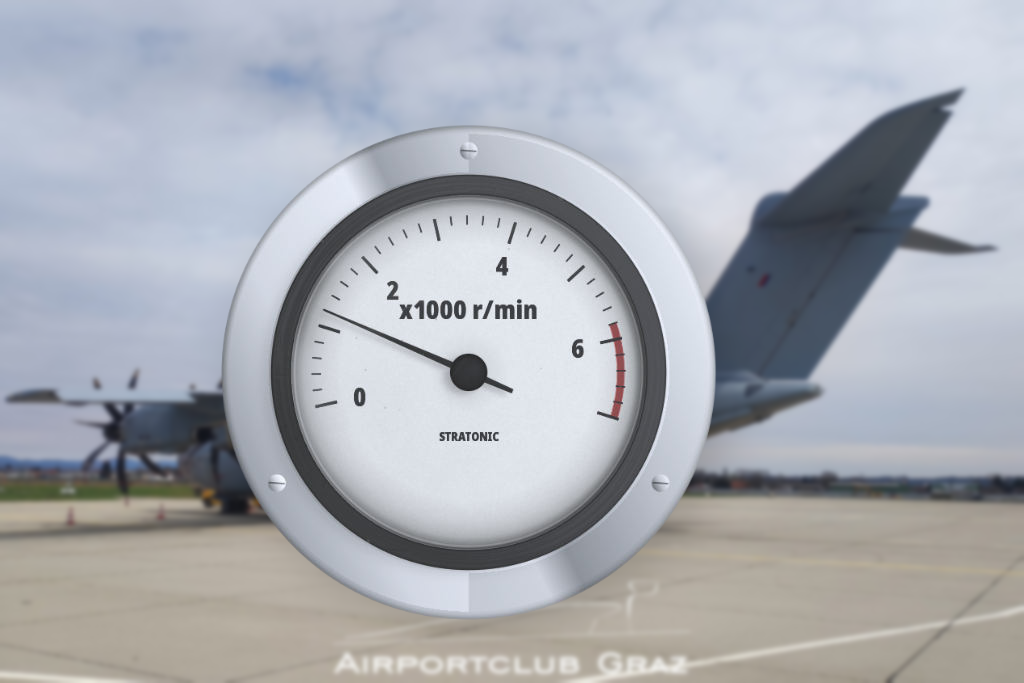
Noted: {"value": 1200, "unit": "rpm"}
